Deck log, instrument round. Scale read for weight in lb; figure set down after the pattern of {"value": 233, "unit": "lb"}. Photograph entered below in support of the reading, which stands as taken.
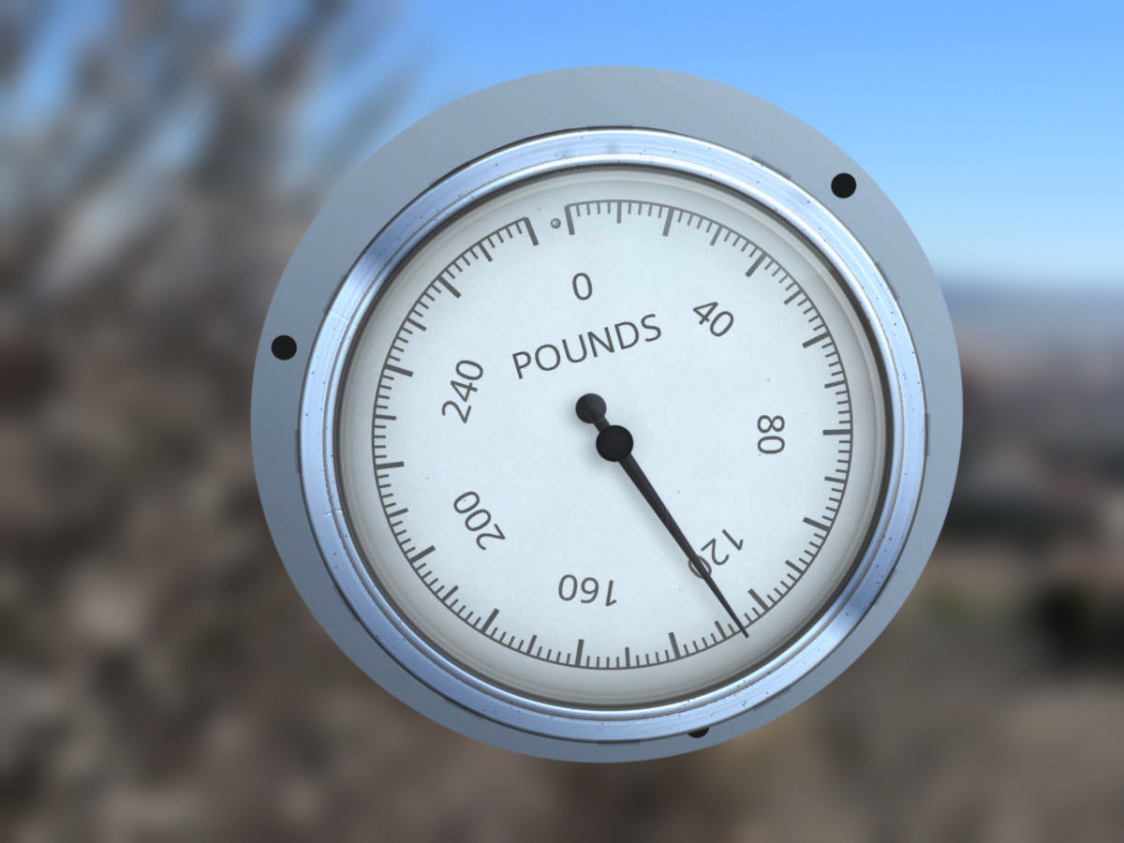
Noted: {"value": 126, "unit": "lb"}
